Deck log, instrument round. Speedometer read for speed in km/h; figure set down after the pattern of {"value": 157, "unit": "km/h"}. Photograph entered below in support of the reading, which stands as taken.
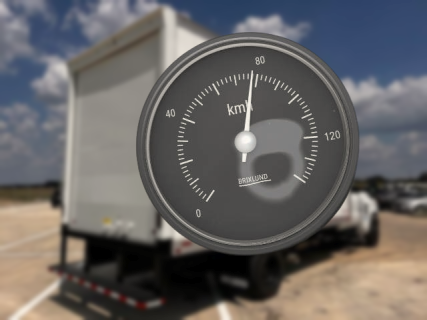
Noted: {"value": 78, "unit": "km/h"}
